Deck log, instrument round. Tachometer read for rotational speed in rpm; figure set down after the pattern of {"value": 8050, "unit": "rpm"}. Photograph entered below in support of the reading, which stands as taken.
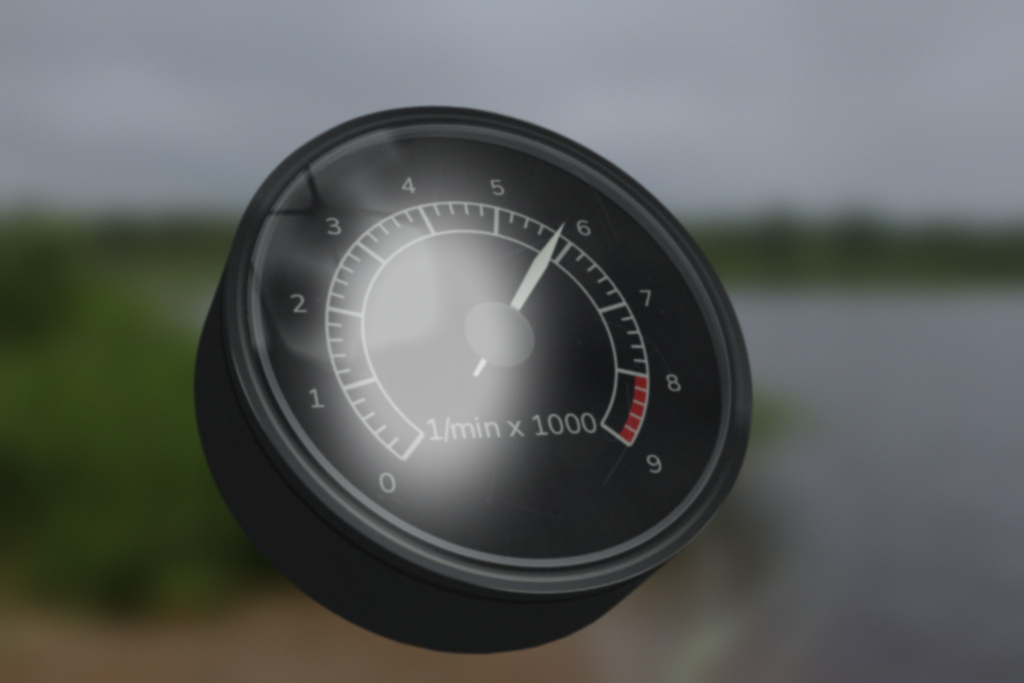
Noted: {"value": 5800, "unit": "rpm"}
